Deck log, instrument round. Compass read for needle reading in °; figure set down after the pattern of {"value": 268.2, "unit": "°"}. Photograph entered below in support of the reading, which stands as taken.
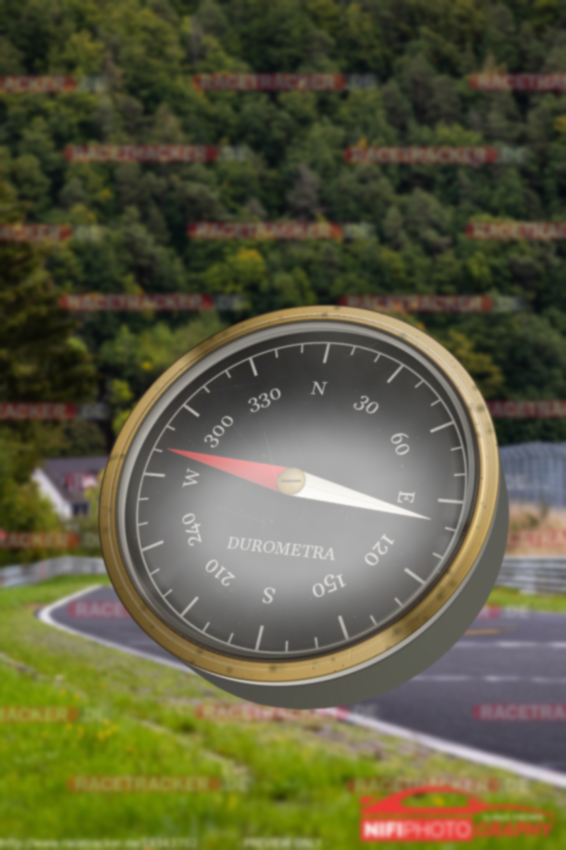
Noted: {"value": 280, "unit": "°"}
